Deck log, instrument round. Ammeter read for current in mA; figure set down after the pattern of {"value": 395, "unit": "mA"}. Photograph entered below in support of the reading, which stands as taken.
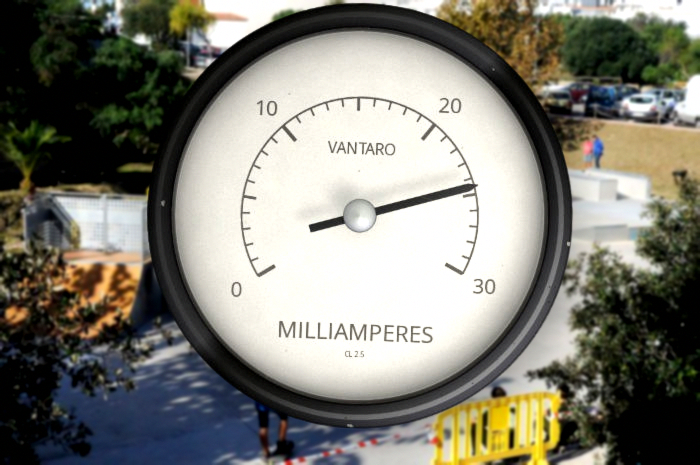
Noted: {"value": 24.5, "unit": "mA"}
